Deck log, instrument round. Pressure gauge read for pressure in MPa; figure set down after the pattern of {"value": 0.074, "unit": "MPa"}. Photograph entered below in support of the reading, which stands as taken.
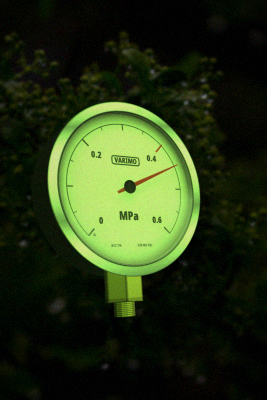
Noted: {"value": 0.45, "unit": "MPa"}
